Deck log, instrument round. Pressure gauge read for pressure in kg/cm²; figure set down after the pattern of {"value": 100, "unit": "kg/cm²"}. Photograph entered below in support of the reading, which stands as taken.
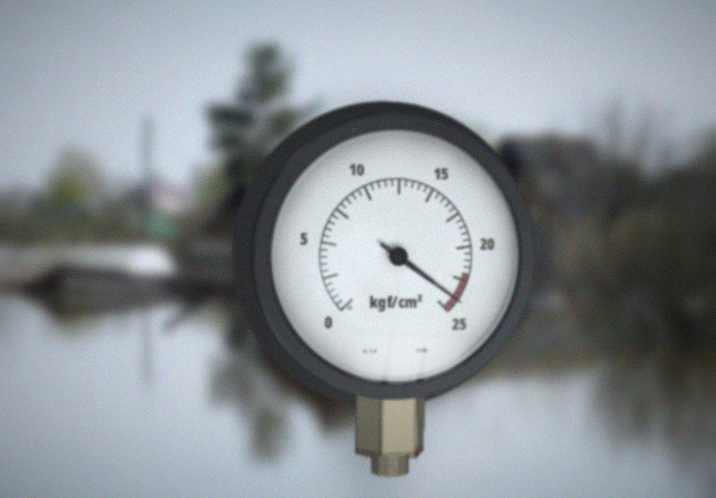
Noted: {"value": 24, "unit": "kg/cm²"}
